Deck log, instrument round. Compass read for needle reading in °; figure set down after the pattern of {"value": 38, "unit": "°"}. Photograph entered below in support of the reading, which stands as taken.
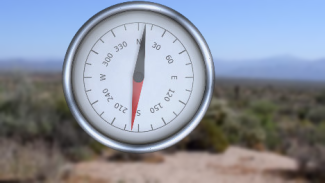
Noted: {"value": 187.5, "unit": "°"}
